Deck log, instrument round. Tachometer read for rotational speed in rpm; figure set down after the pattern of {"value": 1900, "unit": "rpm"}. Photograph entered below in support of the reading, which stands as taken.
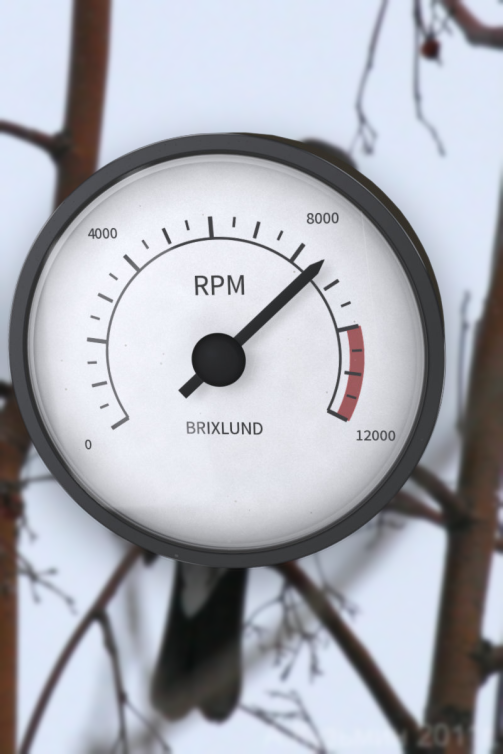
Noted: {"value": 8500, "unit": "rpm"}
